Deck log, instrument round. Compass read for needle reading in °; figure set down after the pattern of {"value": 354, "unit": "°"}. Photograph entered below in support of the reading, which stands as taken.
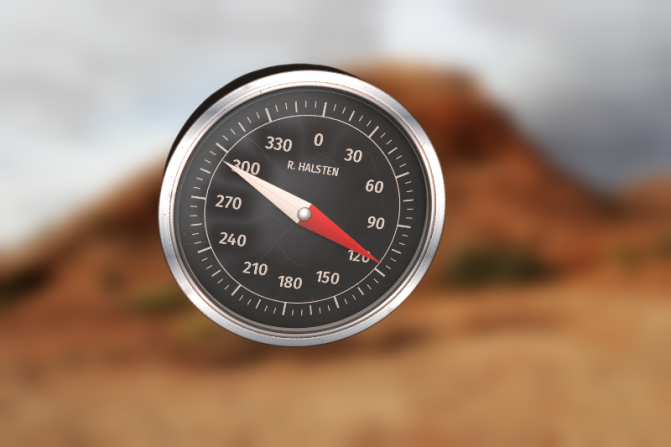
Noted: {"value": 115, "unit": "°"}
